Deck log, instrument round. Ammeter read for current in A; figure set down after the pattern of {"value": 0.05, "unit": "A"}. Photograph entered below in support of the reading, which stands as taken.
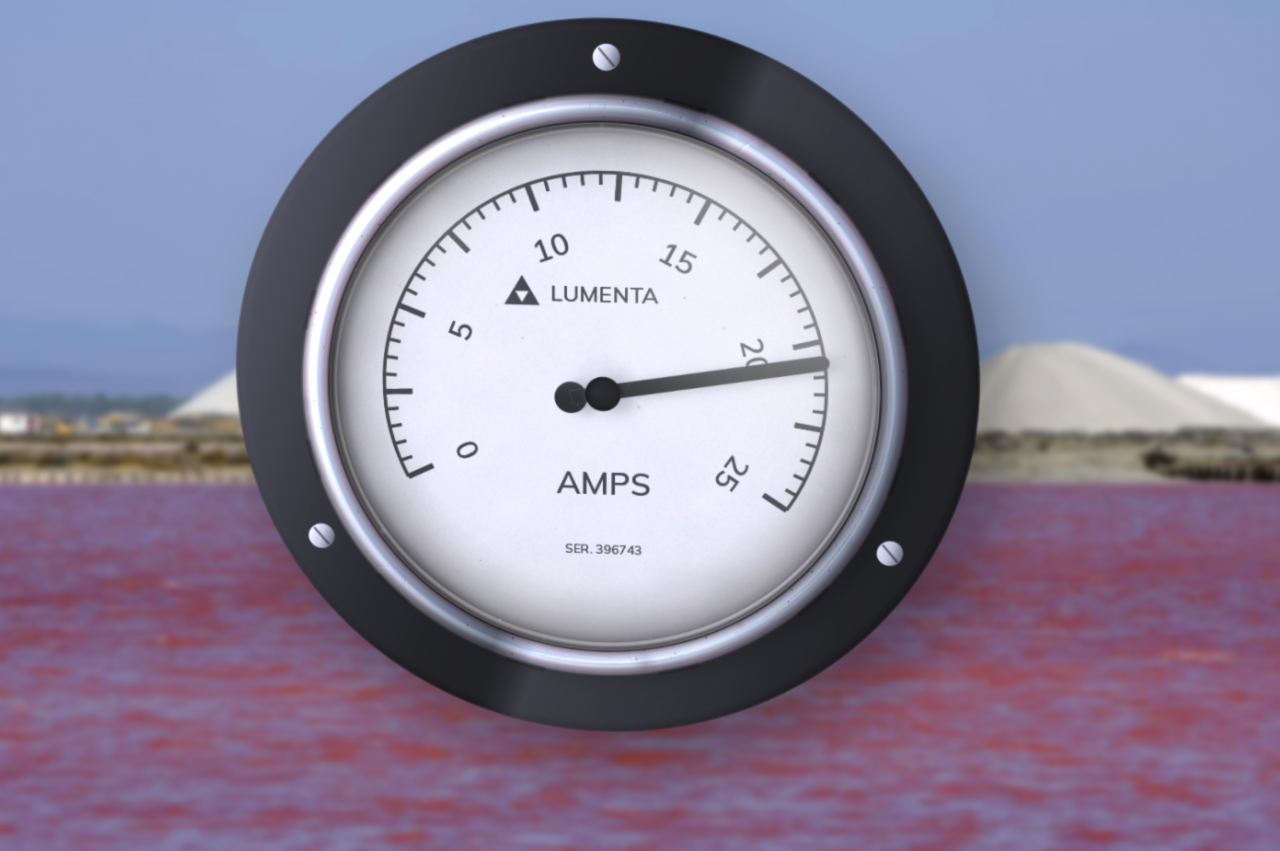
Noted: {"value": 20.5, "unit": "A"}
